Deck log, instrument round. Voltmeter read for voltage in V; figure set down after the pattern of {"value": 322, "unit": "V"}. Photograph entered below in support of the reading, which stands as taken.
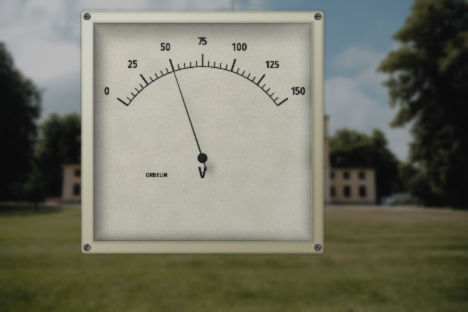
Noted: {"value": 50, "unit": "V"}
